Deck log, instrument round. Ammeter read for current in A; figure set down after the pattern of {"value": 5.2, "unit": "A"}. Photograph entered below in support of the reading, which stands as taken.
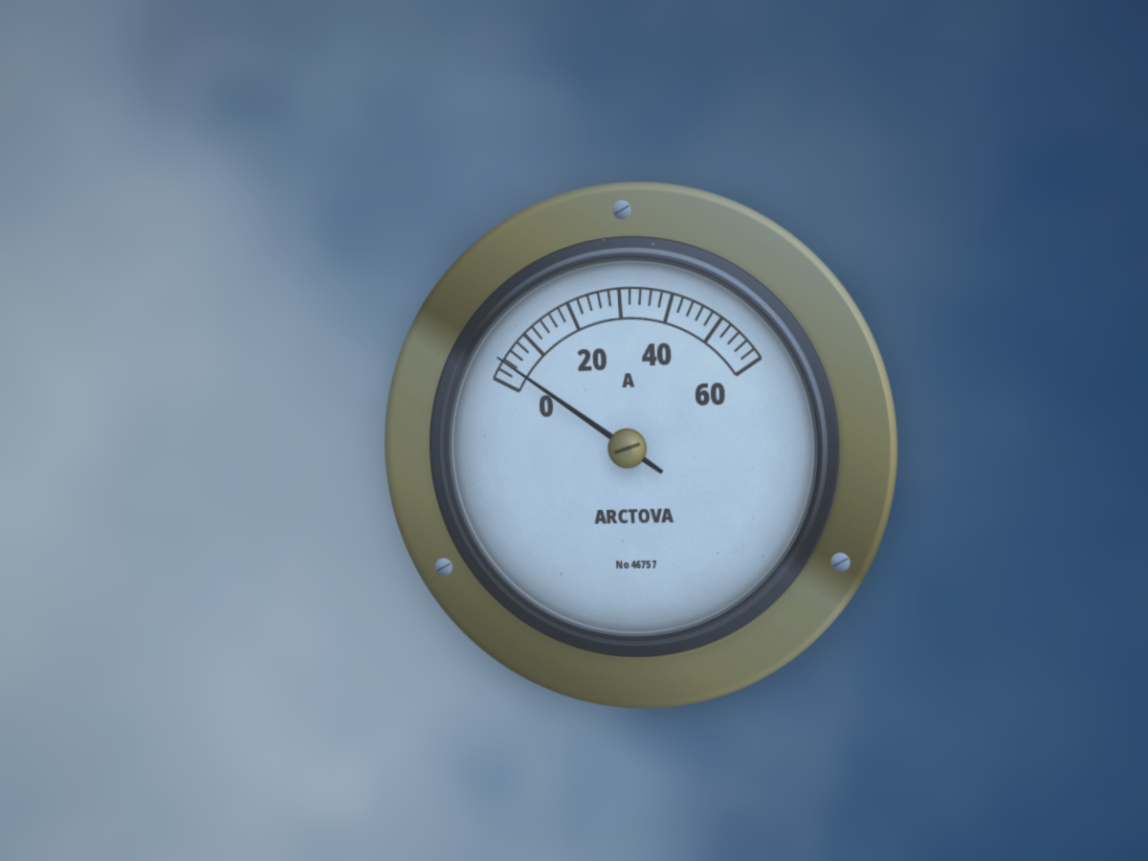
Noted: {"value": 4, "unit": "A"}
